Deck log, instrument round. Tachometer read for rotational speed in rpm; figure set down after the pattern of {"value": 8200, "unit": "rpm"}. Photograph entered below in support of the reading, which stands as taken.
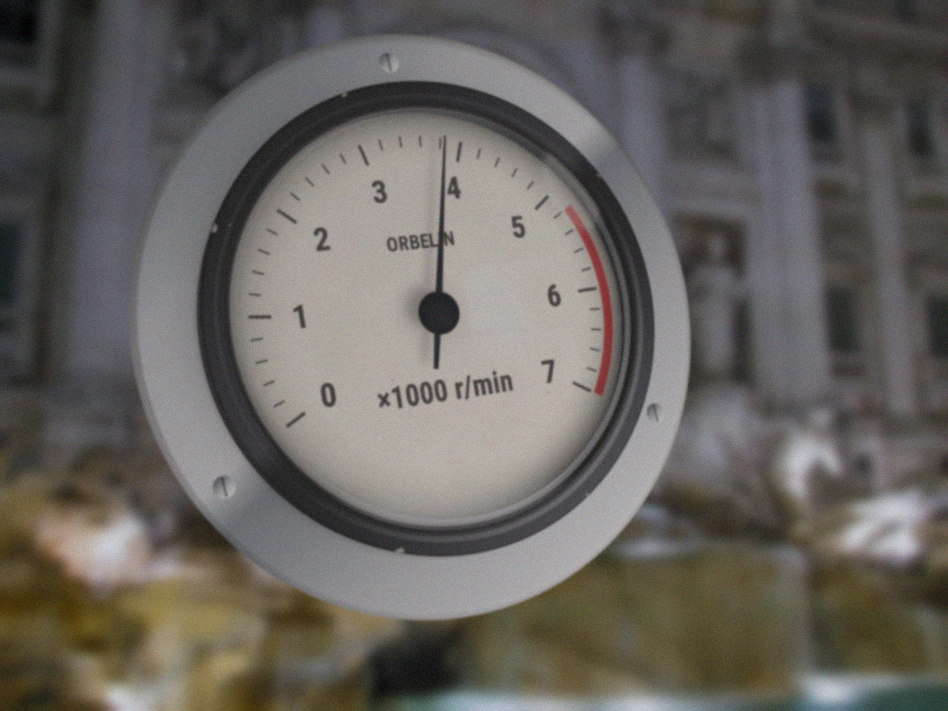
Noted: {"value": 3800, "unit": "rpm"}
